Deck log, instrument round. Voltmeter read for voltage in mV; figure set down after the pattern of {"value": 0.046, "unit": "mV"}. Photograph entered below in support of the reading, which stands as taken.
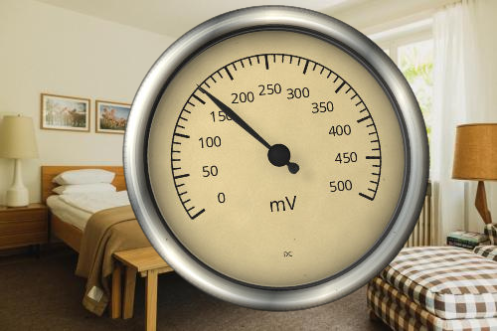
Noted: {"value": 160, "unit": "mV"}
